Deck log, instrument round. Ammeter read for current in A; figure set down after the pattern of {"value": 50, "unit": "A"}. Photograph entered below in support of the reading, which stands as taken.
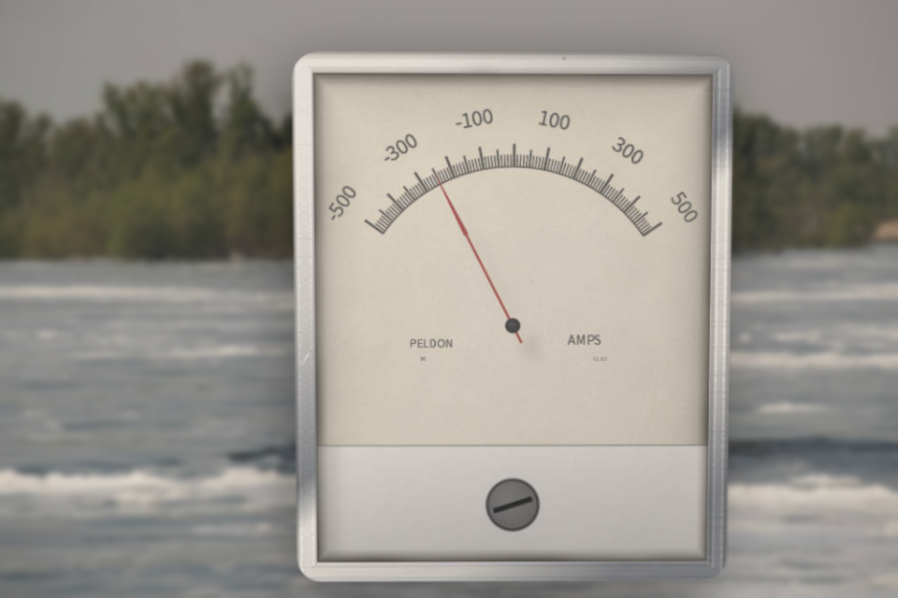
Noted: {"value": -250, "unit": "A"}
